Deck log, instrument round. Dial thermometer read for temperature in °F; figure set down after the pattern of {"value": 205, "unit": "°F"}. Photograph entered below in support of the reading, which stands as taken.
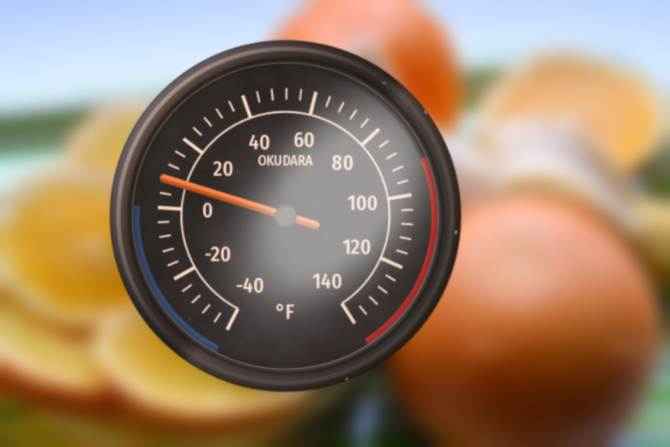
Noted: {"value": 8, "unit": "°F"}
